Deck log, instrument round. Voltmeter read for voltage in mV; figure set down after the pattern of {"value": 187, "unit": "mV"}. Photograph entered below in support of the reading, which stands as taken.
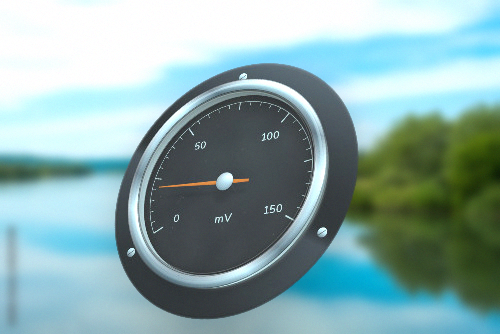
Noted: {"value": 20, "unit": "mV"}
